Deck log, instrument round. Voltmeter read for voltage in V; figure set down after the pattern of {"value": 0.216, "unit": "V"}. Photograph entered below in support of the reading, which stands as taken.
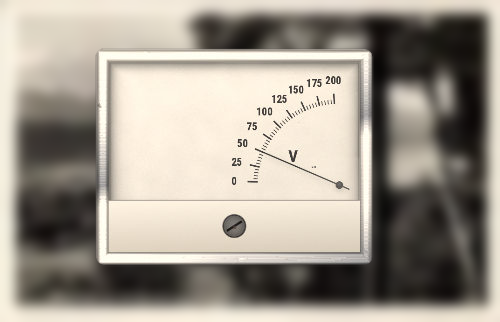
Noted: {"value": 50, "unit": "V"}
